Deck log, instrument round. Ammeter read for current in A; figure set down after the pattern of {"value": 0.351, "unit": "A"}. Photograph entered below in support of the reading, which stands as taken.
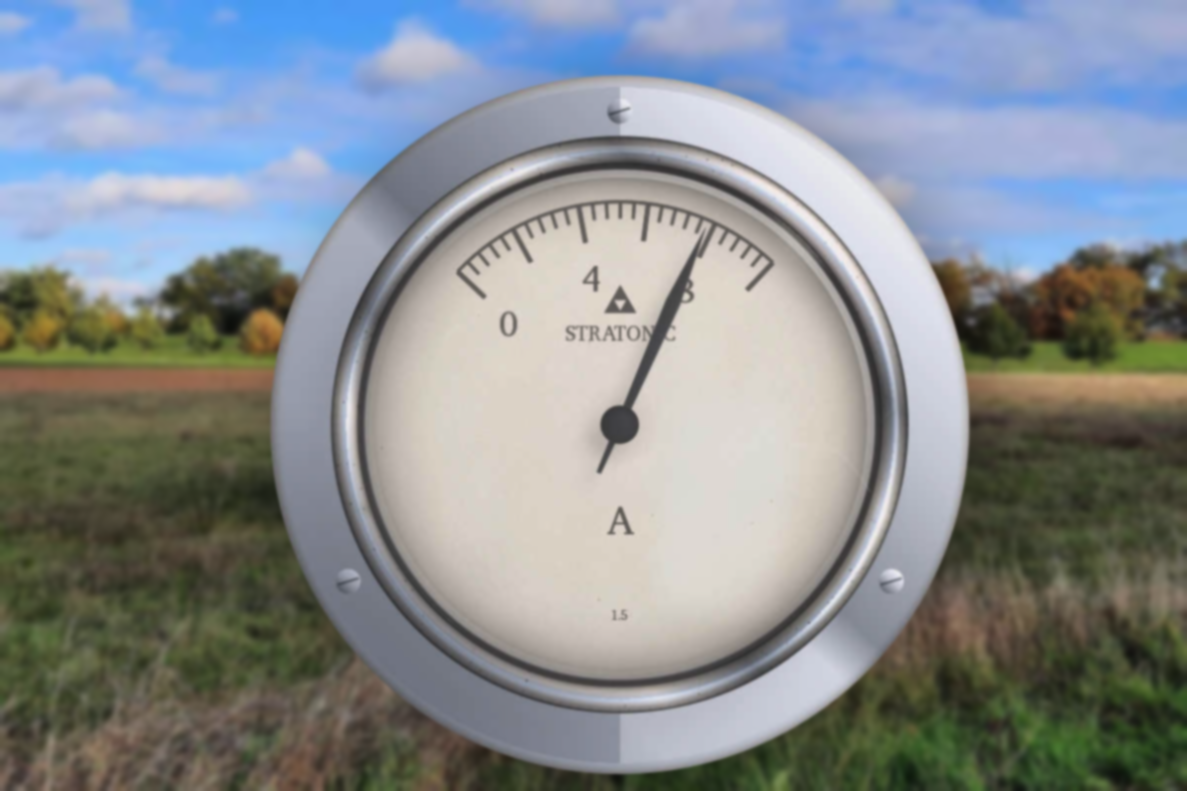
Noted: {"value": 7.8, "unit": "A"}
